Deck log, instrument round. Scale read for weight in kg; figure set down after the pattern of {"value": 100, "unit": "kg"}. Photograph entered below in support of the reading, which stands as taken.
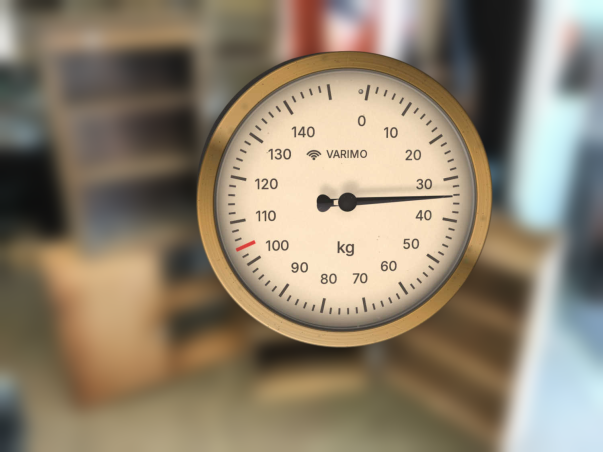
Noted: {"value": 34, "unit": "kg"}
